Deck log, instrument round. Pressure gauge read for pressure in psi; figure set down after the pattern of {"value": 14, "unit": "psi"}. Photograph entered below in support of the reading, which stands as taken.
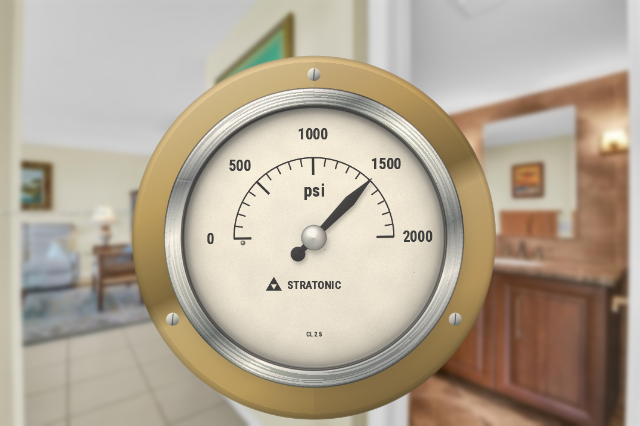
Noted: {"value": 1500, "unit": "psi"}
